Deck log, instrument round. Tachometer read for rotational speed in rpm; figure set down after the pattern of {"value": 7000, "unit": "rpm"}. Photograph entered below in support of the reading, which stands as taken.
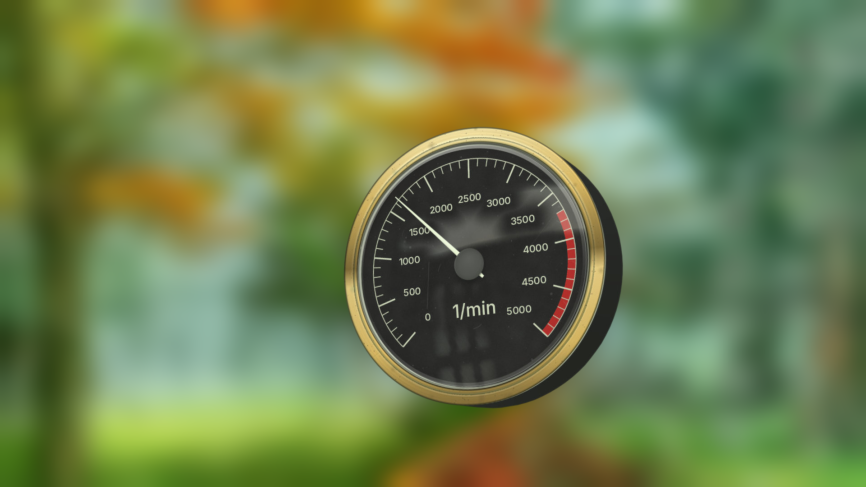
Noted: {"value": 1650, "unit": "rpm"}
